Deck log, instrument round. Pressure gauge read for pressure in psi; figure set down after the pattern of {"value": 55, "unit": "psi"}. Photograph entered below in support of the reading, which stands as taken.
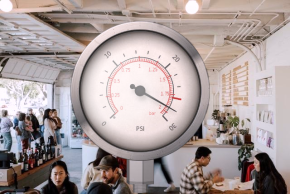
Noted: {"value": 28, "unit": "psi"}
